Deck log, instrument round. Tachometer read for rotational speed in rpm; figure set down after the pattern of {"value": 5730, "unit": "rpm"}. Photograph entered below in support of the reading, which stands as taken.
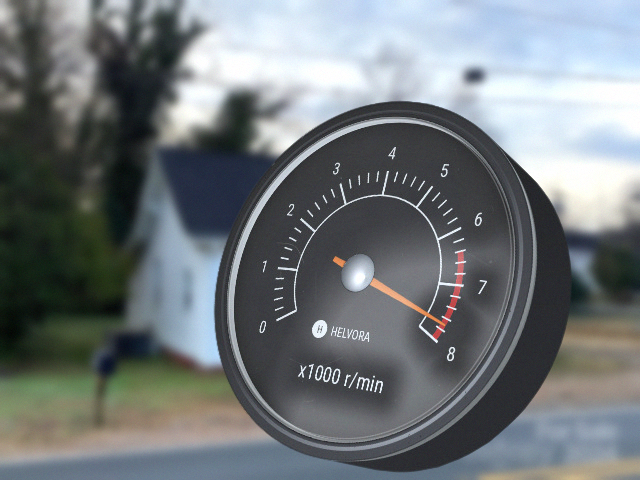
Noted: {"value": 7700, "unit": "rpm"}
